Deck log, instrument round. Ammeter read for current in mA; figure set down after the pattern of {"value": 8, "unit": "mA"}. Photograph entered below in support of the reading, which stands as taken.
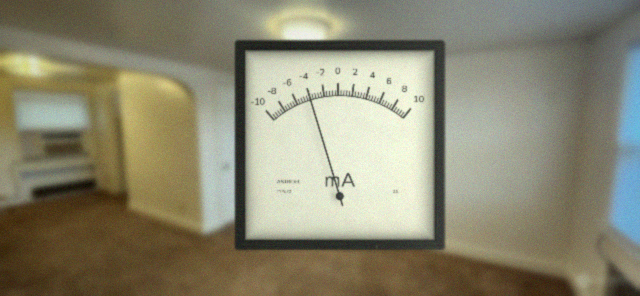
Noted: {"value": -4, "unit": "mA"}
